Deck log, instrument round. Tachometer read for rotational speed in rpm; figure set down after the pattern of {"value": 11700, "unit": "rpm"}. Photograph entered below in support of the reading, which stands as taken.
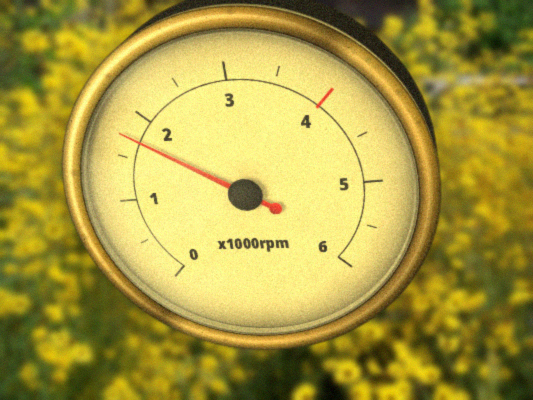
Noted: {"value": 1750, "unit": "rpm"}
